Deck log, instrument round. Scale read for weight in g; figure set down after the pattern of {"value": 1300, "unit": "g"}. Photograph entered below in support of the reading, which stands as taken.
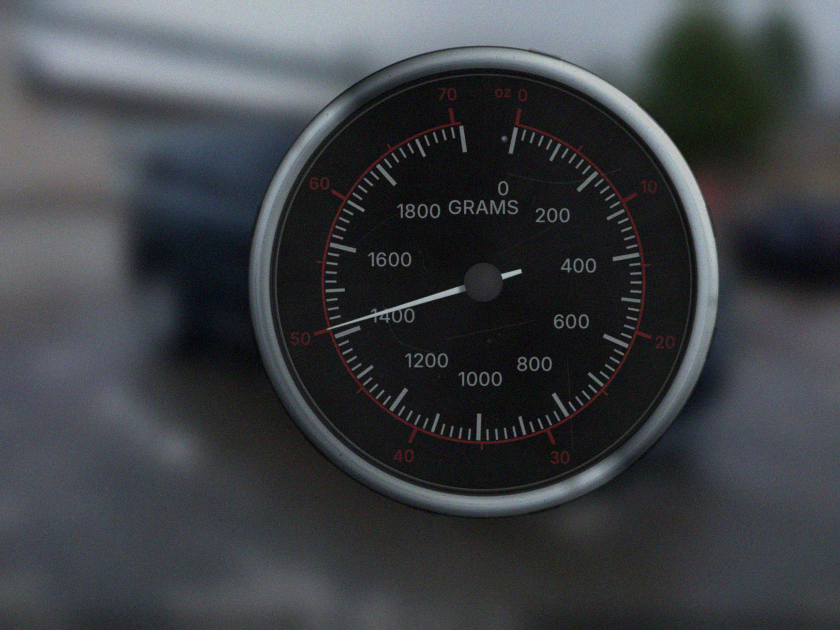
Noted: {"value": 1420, "unit": "g"}
